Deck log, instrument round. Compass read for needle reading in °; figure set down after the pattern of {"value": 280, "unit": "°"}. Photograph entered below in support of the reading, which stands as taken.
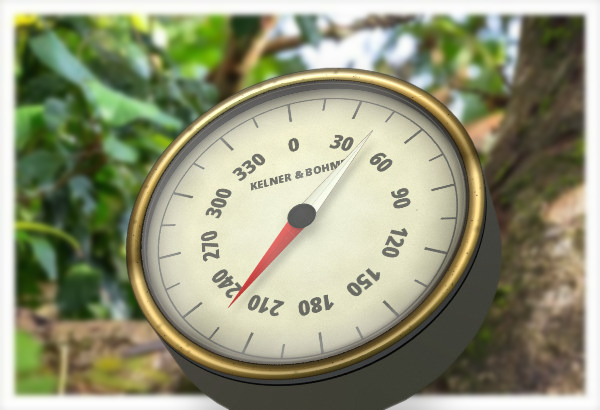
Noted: {"value": 225, "unit": "°"}
